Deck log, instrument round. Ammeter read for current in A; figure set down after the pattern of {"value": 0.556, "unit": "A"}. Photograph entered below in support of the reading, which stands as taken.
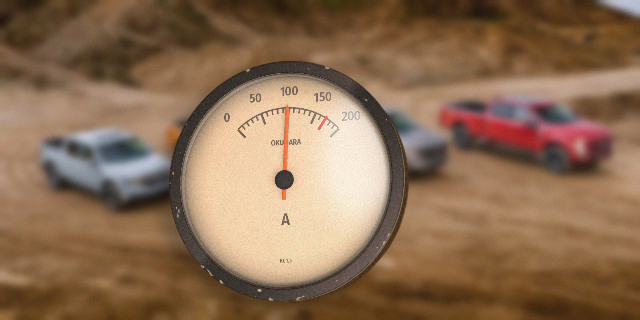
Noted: {"value": 100, "unit": "A"}
